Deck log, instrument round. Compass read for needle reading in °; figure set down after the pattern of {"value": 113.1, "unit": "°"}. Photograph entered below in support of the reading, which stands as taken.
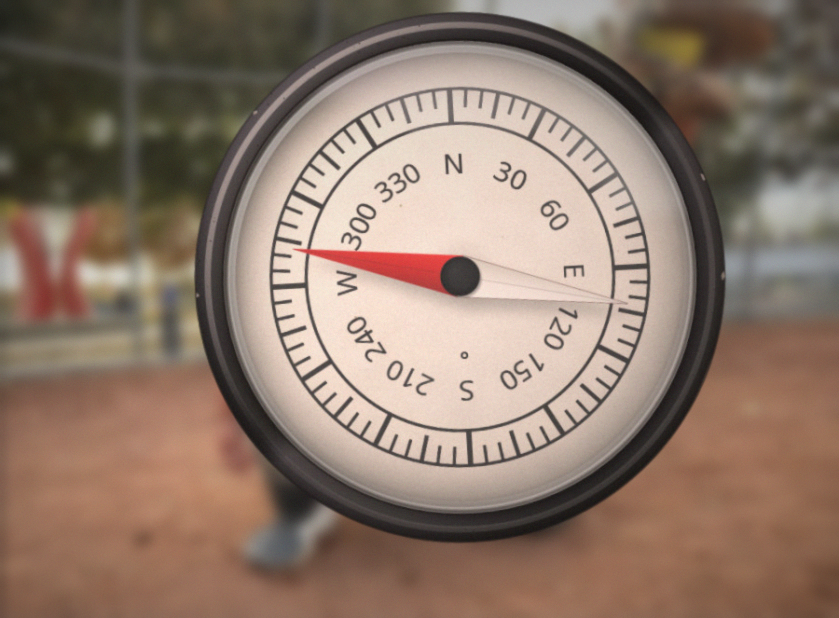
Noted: {"value": 282.5, "unit": "°"}
